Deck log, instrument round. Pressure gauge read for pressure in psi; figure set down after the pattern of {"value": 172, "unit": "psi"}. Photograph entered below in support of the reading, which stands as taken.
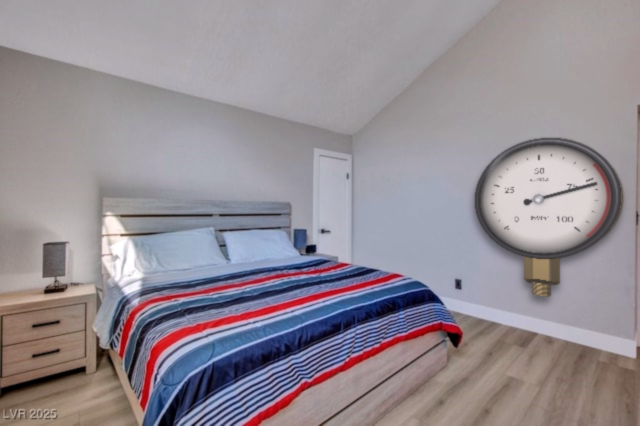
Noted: {"value": 77.5, "unit": "psi"}
